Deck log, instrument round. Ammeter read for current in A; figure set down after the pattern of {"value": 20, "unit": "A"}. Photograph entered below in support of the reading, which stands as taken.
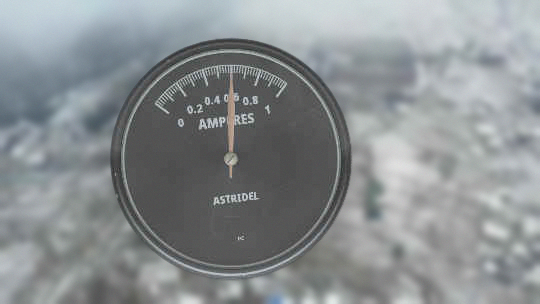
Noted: {"value": 0.6, "unit": "A"}
